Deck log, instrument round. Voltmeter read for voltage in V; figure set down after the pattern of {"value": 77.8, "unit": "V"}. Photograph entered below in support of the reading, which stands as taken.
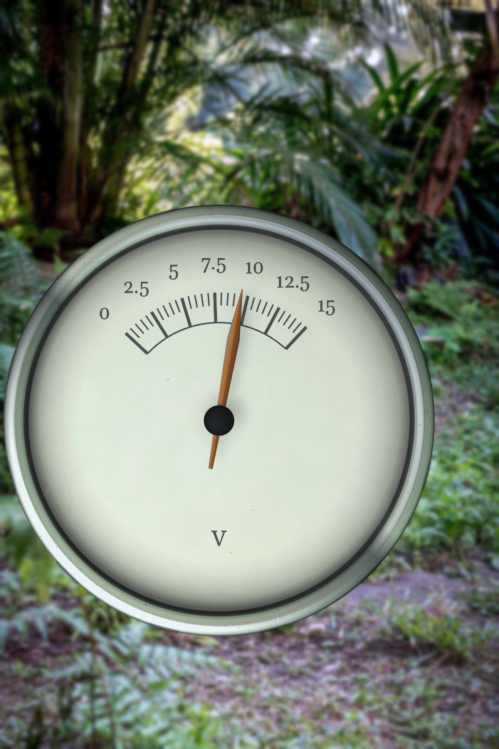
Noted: {"value": 9.5, "unit": "V"}
